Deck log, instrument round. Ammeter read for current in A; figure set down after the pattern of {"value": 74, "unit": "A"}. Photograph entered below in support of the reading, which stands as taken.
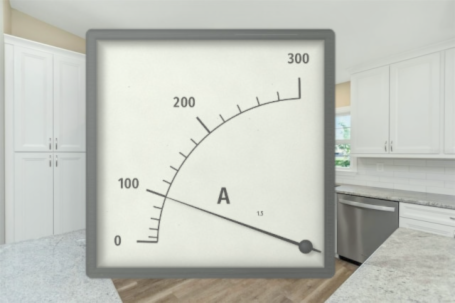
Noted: {"value": 100, "unit": "A"}
